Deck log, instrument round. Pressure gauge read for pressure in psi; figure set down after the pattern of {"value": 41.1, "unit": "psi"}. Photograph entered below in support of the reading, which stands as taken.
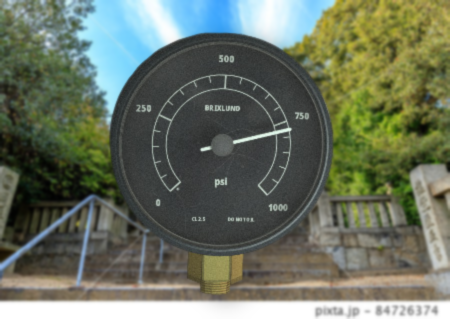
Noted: {"value": 775, "unit": "psi"}
